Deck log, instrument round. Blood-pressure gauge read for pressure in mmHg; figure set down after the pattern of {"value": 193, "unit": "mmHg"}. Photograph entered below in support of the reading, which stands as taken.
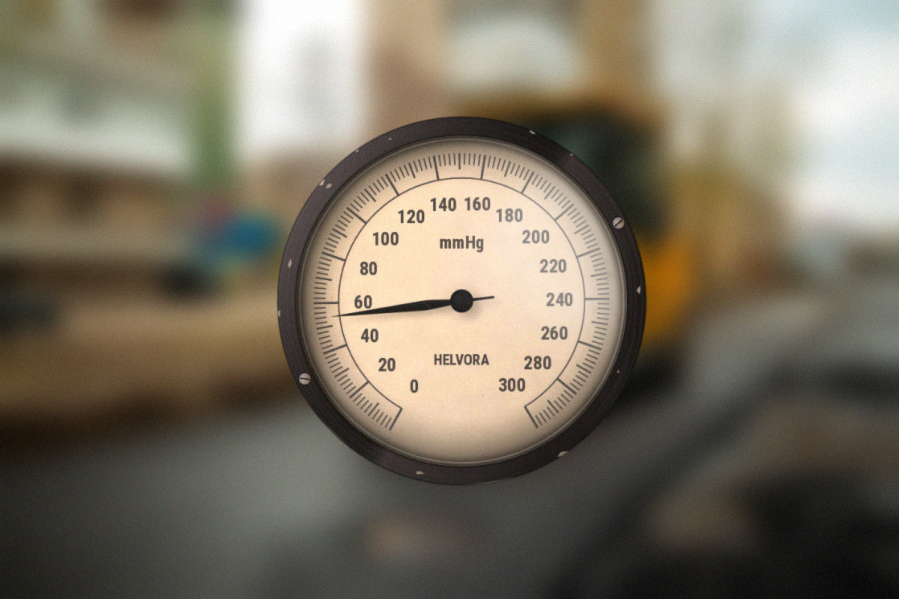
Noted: {"value": 54, "unit": "mmHg"}
